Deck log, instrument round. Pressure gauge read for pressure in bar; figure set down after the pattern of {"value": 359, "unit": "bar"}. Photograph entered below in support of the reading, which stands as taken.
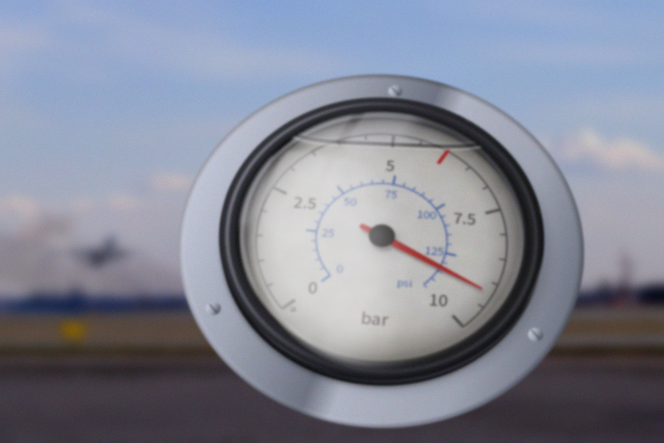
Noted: {"value": 9.25, "unit": "bar"}
